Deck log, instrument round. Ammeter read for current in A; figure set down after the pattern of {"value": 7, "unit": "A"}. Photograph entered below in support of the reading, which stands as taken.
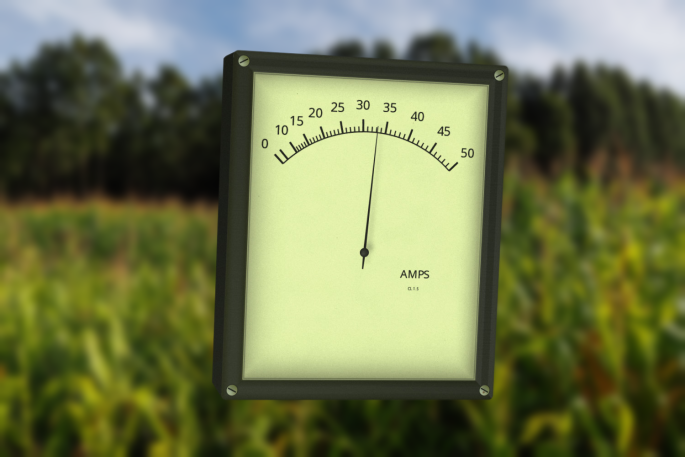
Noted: {"value": 33, "unit": "A"}
